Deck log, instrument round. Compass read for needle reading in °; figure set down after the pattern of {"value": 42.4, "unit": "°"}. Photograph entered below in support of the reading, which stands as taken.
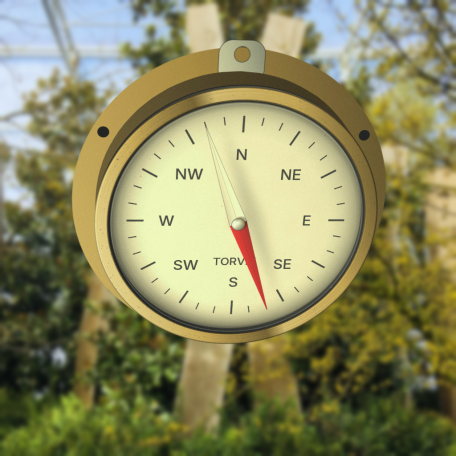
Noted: {"value": 160, "unit": "°"}
